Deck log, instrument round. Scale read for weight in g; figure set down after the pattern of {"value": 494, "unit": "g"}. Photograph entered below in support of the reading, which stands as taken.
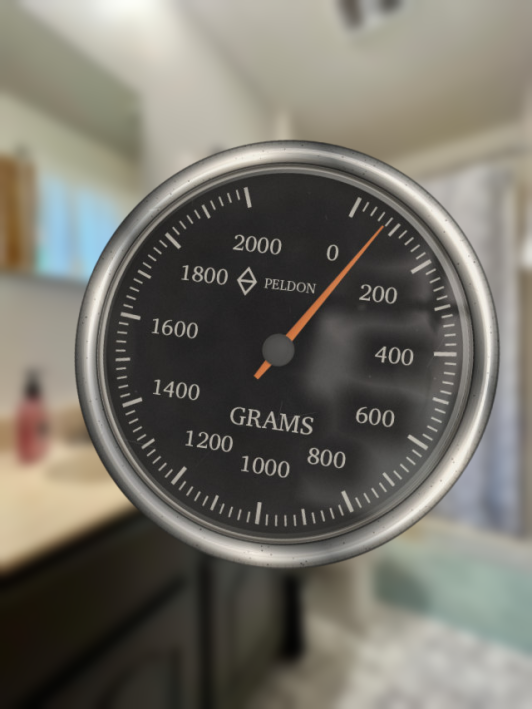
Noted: {"value": 80, "unit": "g"}
